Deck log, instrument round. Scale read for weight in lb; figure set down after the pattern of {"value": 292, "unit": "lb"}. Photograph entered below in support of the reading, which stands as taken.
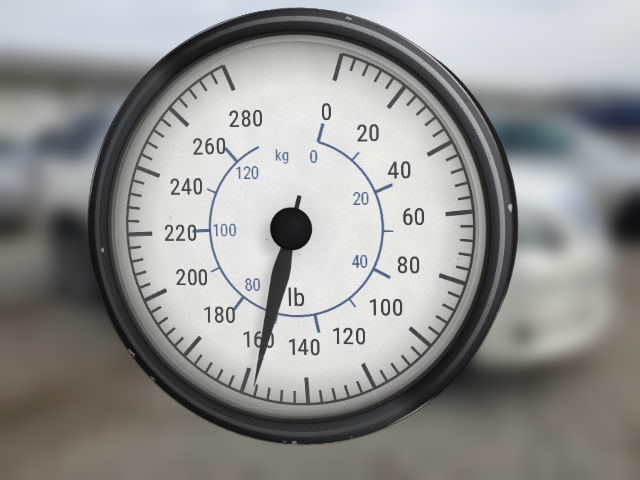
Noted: {"value": 156, "unit": "lb"}
